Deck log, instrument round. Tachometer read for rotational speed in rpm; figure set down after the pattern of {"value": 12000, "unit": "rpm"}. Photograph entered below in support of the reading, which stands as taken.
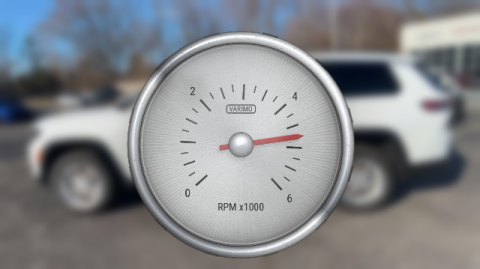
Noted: {"value": 4750, "unit": "rpm"}
